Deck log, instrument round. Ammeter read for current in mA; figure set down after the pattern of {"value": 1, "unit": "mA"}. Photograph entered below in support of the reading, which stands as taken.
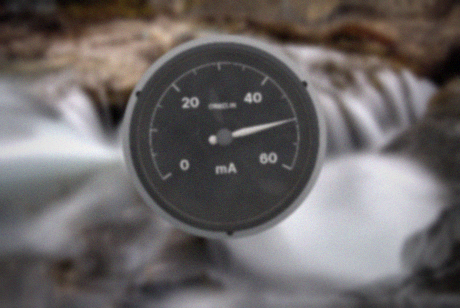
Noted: {"value": 50, "unit": "mA"}
